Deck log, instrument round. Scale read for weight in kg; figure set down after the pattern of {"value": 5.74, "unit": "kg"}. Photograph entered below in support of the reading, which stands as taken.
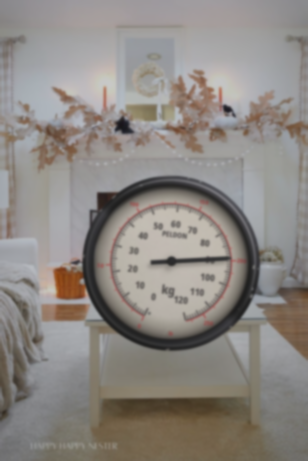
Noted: {"value": 90, "unit": "kg"}
